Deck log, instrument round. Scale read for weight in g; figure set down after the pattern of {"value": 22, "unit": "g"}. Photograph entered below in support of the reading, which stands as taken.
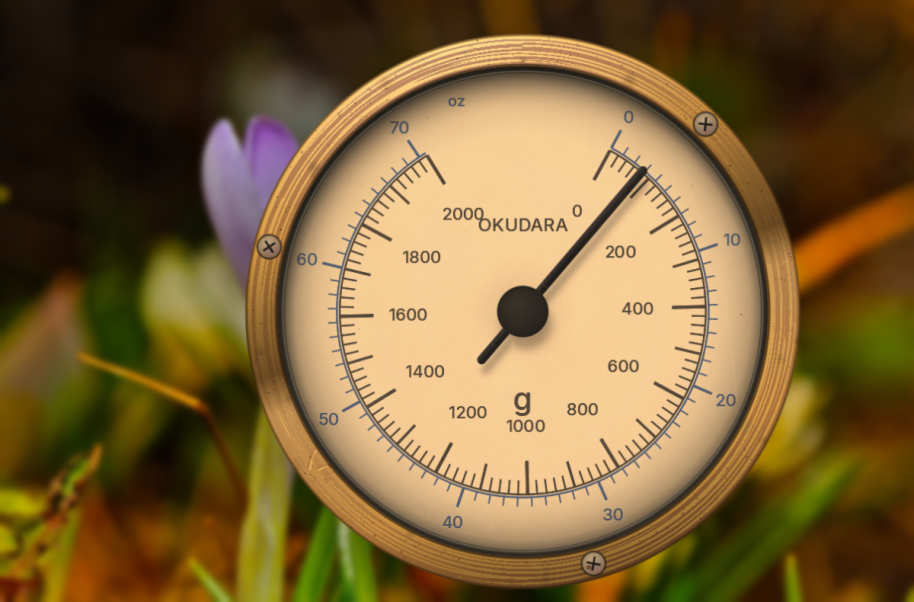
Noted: {"value": 80, "unit": "g"}
